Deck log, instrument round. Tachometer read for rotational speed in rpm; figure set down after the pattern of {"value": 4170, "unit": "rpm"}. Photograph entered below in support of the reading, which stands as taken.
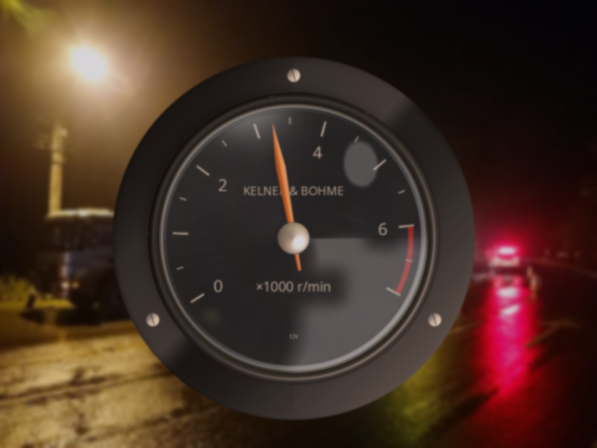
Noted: {"value": 3250, "unit": "rpm"}
